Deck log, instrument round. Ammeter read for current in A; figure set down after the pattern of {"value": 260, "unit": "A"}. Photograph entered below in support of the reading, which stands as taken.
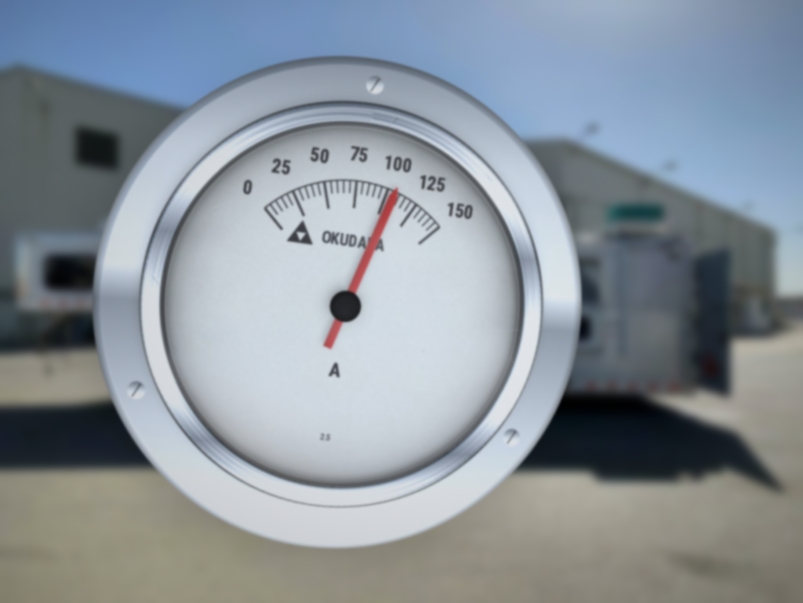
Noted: {"value": 105, "unit": "A"}
